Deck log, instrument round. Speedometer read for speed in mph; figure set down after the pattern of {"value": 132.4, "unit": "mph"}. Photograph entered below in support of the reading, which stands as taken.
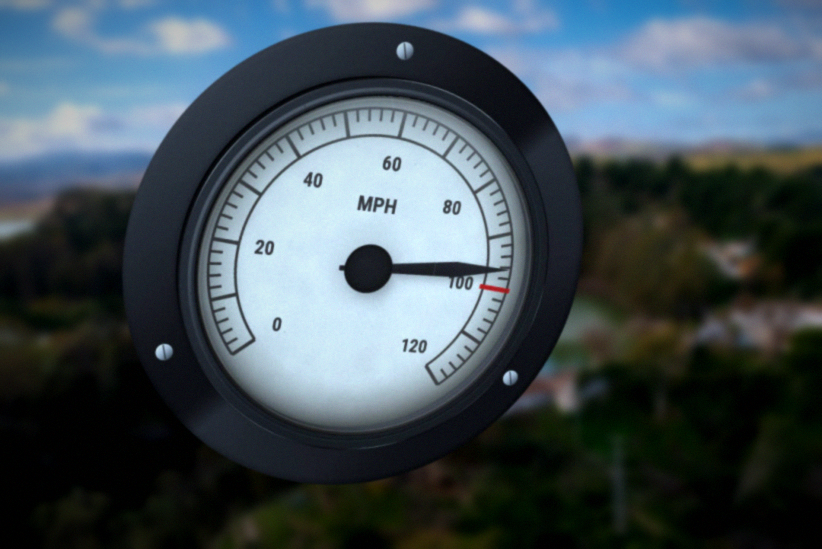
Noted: {"value": 96, "unit": "mph"}
